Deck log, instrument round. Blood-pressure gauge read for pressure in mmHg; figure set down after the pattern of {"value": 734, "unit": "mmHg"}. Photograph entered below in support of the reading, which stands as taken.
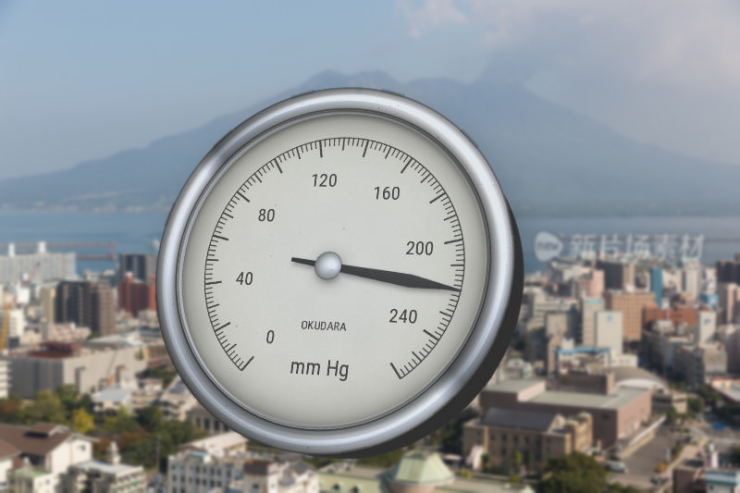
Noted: {"value": 220, "unit": "mmHg"}
